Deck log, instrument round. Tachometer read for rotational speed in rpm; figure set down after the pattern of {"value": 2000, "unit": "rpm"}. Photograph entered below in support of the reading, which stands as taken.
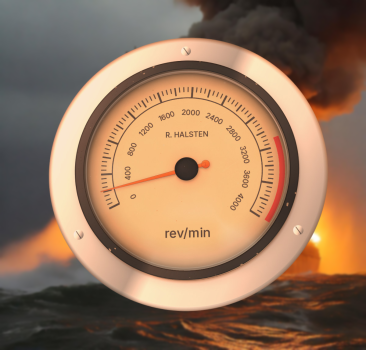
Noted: {"value": 200, "unit": "rpm"}
